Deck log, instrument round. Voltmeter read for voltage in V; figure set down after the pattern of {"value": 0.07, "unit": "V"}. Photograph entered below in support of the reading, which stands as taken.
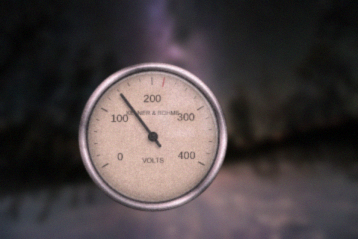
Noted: {"value": 140, "unit": "V"}
